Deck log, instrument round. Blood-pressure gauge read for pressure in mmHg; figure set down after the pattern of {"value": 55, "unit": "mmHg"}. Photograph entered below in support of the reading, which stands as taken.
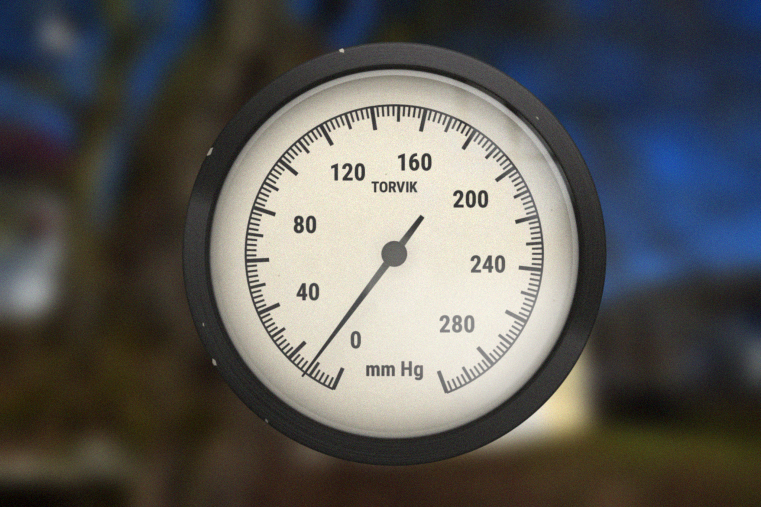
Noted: {"value": 12, "unit": "mmHg"}
